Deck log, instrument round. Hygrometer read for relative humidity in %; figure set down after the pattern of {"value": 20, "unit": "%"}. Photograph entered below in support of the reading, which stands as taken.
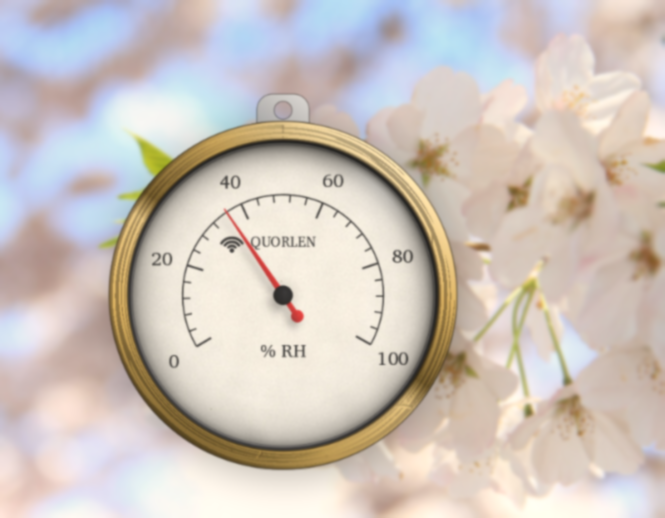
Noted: {"value": 36, "unit": "%"}
